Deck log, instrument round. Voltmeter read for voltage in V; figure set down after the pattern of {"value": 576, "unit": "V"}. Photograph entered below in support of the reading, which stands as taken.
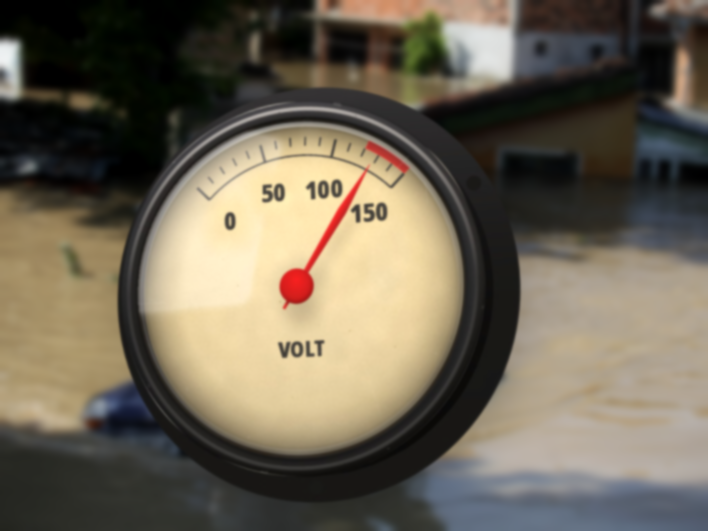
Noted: {"value": 130, "unit": "V"}
